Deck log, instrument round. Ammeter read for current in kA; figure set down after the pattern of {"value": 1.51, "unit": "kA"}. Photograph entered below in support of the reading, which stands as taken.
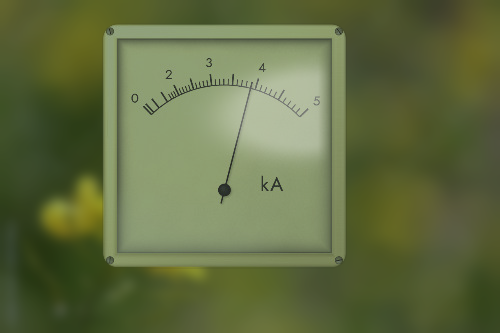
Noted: {"value": 3.9, "unit": "kA"}
